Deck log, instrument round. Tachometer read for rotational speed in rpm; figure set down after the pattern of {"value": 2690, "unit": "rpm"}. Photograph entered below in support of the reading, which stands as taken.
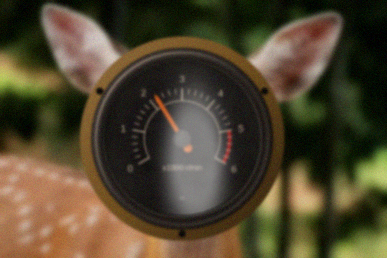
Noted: {"value": 2200, "unit": "rpm"}
